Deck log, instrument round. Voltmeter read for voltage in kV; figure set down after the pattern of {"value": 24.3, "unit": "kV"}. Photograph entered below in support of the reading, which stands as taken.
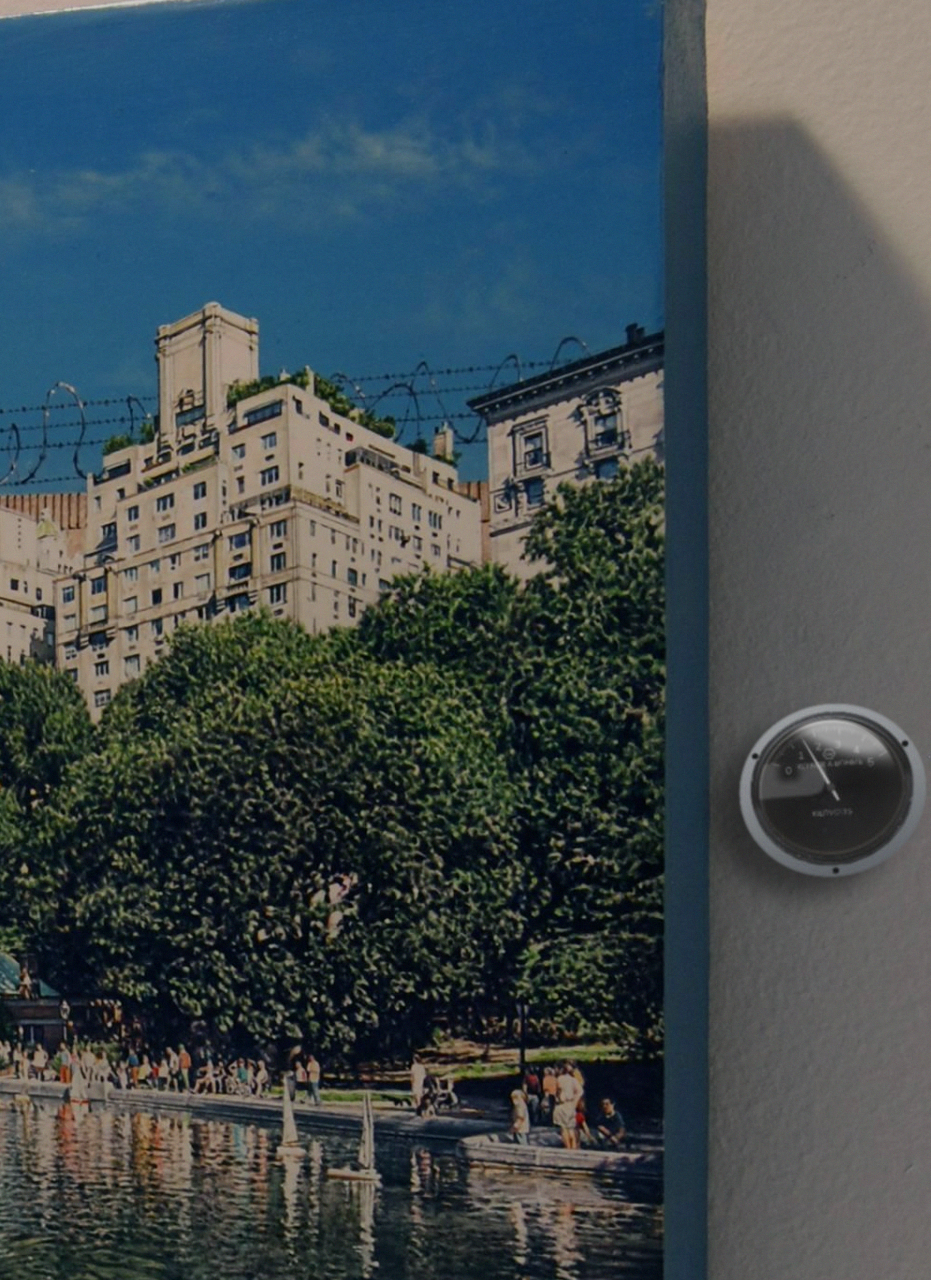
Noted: {"value": 1.5, "unit": "kV"}
